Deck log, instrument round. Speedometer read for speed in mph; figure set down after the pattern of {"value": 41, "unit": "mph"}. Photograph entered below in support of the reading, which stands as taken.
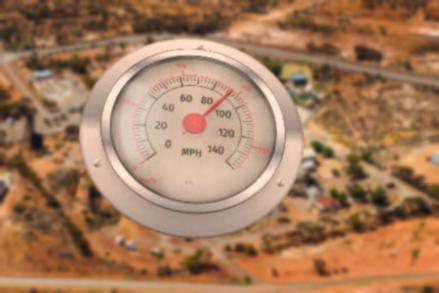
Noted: {"value": 90, "unit": "mph"}
